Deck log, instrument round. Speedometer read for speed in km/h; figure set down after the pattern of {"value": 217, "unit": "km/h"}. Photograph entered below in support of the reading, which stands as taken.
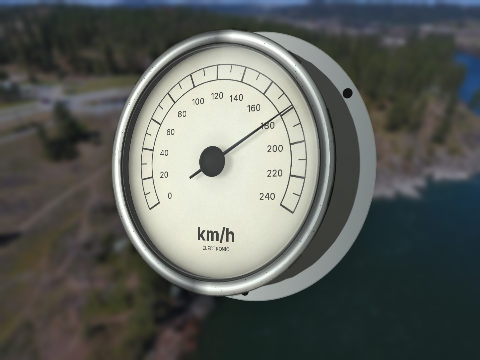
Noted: {"value": 180, "unit": "km/h"}
